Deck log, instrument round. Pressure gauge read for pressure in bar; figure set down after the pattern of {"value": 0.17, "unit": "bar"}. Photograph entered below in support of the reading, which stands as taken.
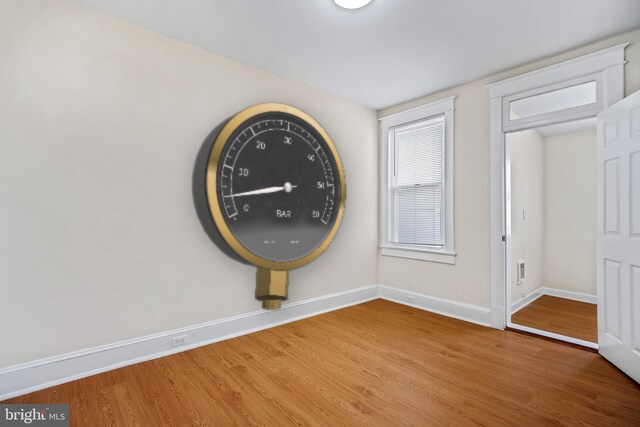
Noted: {"value": 4, "unit": "bar"}
